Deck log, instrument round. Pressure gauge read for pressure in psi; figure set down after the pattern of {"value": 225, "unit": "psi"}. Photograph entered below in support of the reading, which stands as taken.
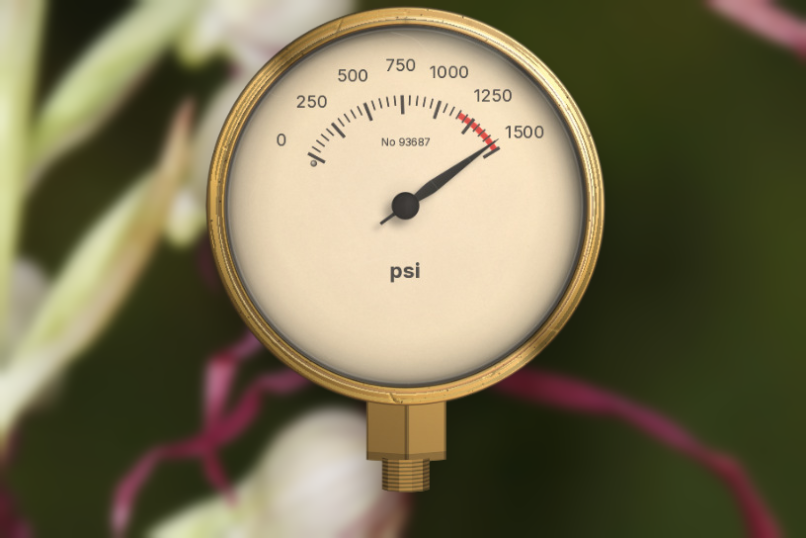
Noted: {"value": 1450, "unit": "psi"}
